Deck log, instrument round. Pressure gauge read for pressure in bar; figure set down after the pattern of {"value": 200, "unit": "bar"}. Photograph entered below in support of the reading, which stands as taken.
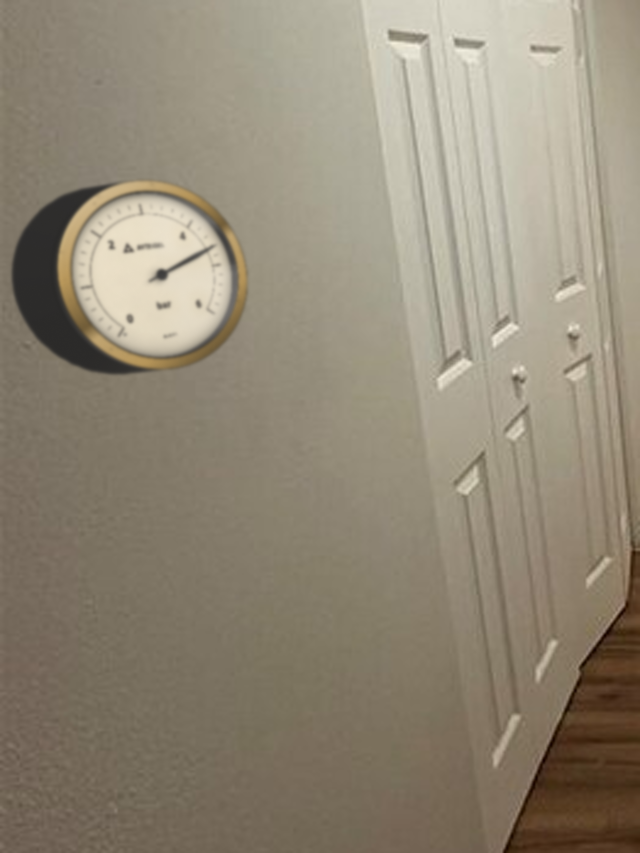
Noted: {"value": 4.6, "unit": "bar"}
